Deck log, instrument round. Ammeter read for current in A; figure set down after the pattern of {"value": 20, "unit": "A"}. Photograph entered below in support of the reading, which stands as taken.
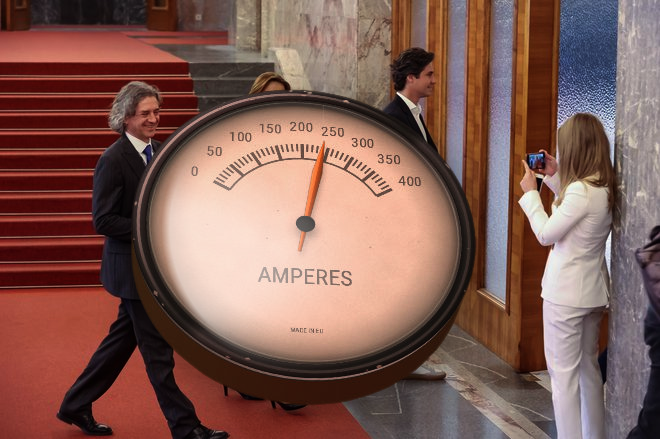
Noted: {"value": 240, "unit": "A"}
